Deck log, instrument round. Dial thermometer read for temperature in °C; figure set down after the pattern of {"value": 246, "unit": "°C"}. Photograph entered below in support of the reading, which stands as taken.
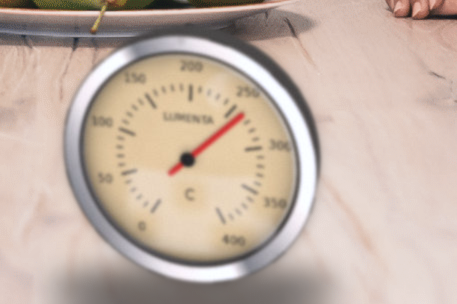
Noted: {"value": 260, "unit": "°C"}
